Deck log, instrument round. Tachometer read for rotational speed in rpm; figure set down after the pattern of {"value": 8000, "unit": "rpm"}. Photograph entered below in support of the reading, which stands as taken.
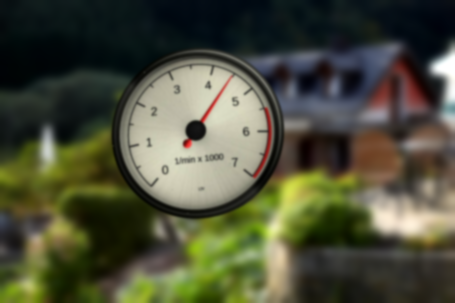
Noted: {"value": 4500, "unit": "rpm"}
